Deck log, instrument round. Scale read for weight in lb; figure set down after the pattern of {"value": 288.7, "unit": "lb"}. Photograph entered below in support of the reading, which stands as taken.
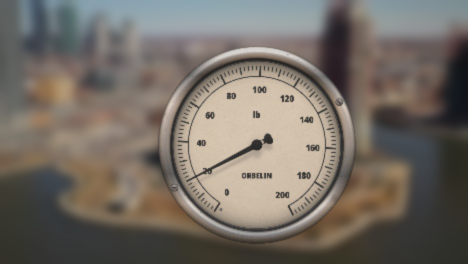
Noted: {"value": 20, "unit": "lb"}
